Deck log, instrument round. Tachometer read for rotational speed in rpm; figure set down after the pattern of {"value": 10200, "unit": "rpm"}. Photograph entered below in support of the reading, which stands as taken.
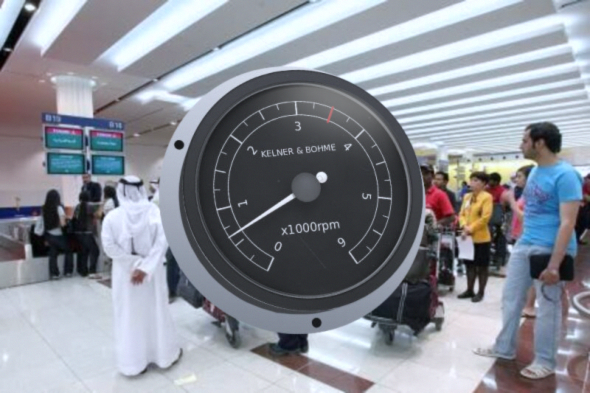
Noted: {"value": 625, "unit": "rpm"}
